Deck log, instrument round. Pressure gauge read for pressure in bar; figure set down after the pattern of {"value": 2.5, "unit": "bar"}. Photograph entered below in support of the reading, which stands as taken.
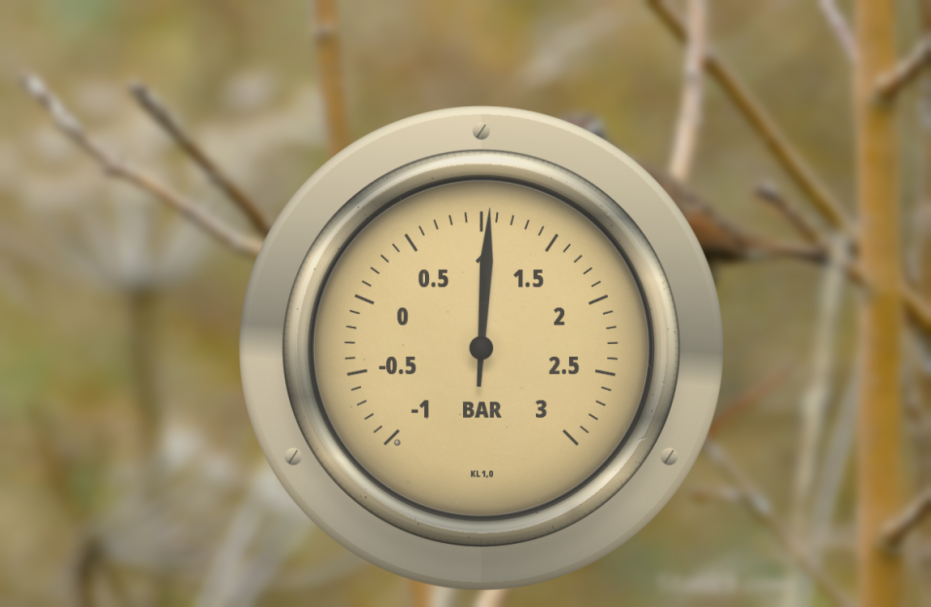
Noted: {"value": 1.05, "unit": "bar"}
